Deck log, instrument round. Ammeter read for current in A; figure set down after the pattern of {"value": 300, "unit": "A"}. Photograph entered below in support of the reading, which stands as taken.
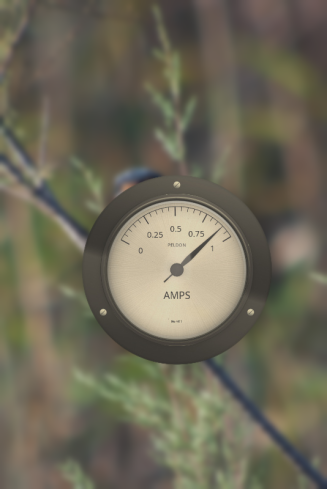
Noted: {"value": 0.9, "unit": "A"}
